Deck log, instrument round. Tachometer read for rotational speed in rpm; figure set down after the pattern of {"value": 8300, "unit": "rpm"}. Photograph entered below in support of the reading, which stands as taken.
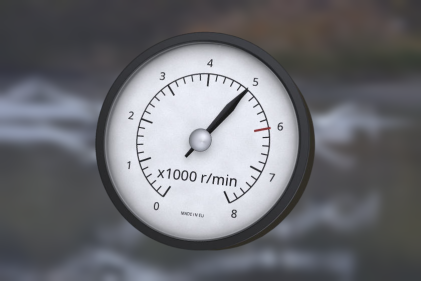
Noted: {"value": 5000, "unit": "rpm"}
